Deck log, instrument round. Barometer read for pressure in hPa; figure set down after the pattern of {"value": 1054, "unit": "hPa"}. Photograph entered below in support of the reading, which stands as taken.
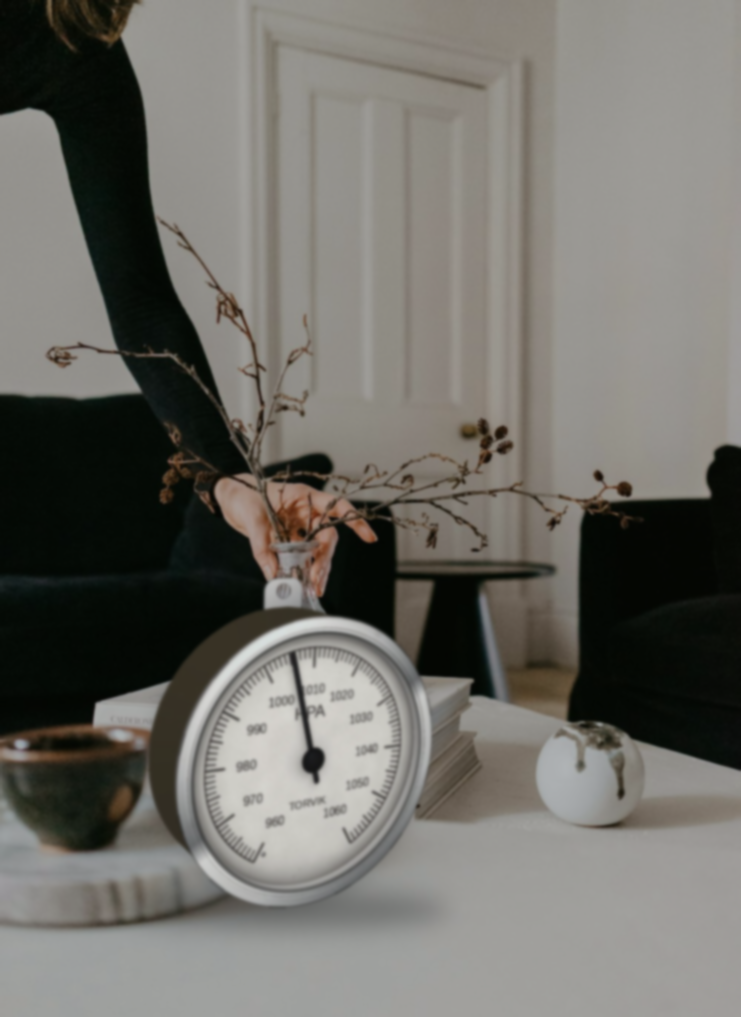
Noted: {"value": 1005, "unit": "hPa"}
